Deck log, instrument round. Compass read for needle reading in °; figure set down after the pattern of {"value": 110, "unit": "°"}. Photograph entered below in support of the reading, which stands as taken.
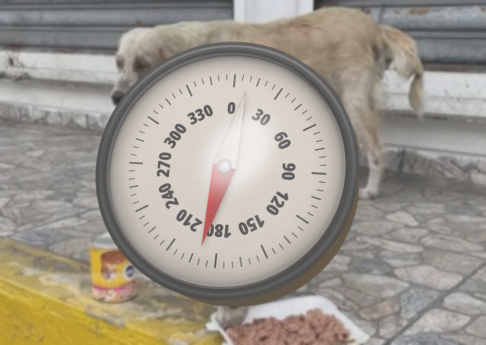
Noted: {"value": 190, "unit": "°"}
